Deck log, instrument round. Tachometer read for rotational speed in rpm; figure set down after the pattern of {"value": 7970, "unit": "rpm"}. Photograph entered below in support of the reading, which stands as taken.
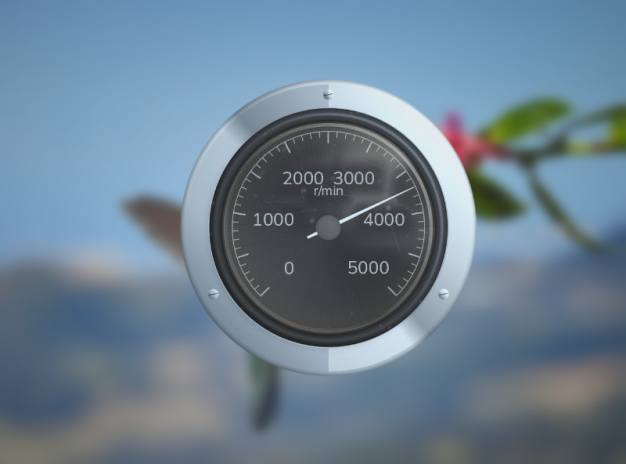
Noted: {"value": 3700, "unit": "rpm"}
